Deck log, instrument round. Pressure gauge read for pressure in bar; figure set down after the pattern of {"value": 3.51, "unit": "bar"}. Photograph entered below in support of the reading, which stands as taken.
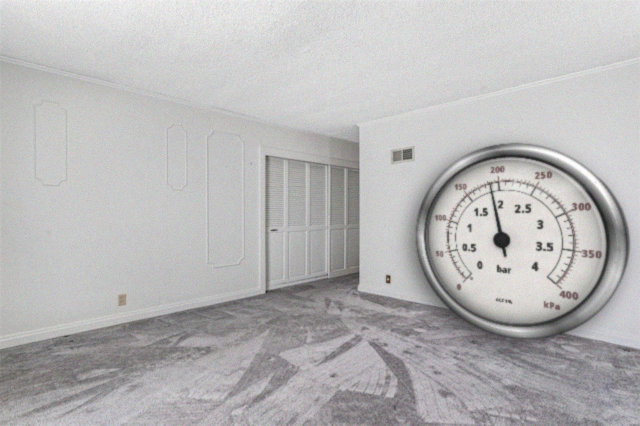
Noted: {"value": 1.9, "unit": "bar"}
